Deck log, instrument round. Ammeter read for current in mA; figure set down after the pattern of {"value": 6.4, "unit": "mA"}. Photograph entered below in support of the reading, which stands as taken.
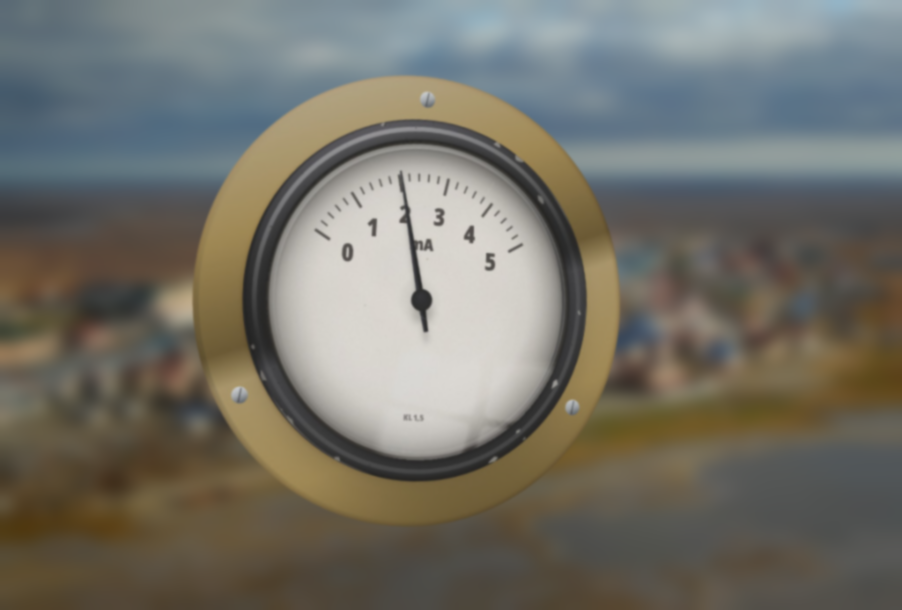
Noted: {"value": 2, "unit": "mA"}
